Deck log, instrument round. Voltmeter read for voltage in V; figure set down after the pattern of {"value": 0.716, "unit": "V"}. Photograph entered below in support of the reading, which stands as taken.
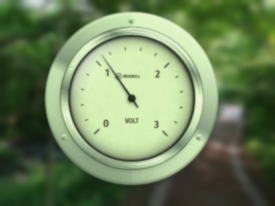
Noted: {"value": 1.1, "unit": "V"}
